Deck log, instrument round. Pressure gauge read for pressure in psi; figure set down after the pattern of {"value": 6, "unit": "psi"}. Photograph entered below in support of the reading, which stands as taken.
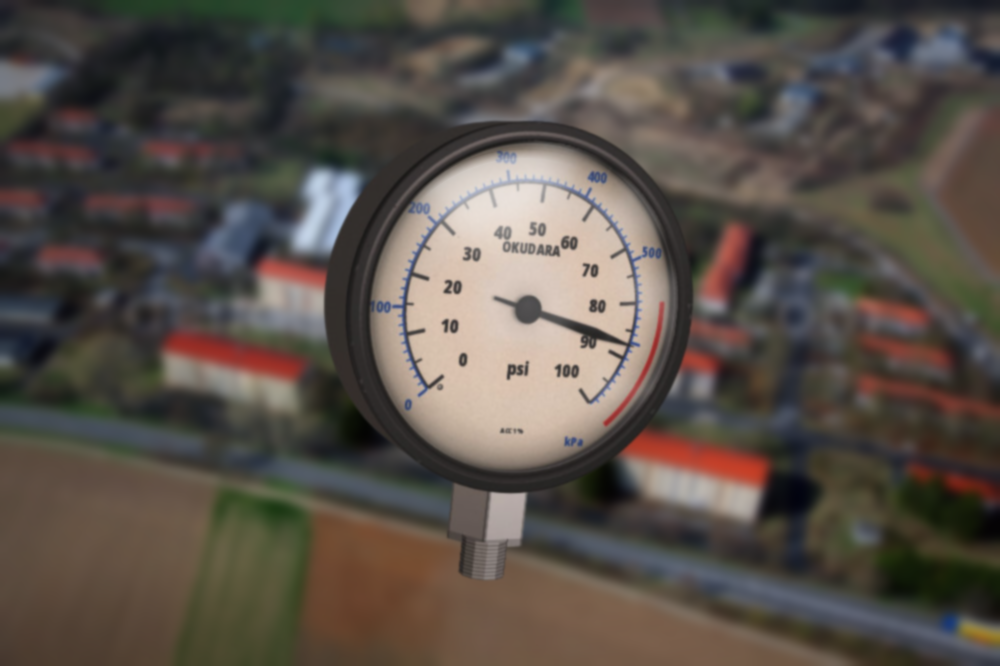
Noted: {"value": 87.5, "unit": "psi"}
